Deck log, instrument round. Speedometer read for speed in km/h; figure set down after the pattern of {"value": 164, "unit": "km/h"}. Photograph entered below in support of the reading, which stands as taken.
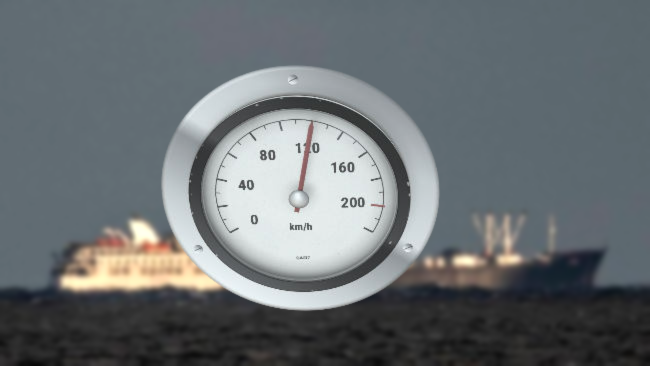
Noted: {"value": 120, "unit": "km/h"}
